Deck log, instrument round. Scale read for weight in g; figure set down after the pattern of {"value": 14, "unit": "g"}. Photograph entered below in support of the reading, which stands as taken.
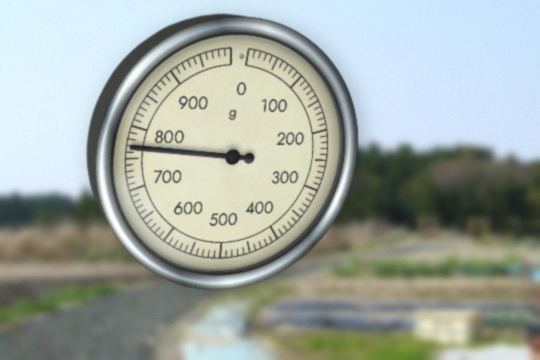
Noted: {"value": 770, "unit": "g"}
